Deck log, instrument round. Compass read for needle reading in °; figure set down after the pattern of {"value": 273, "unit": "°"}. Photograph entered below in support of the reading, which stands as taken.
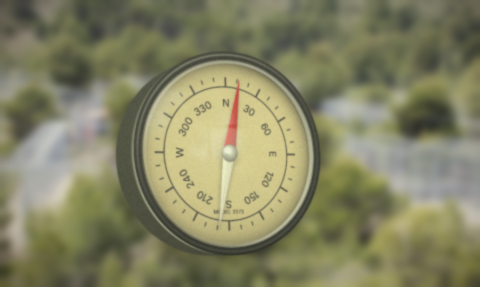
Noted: {"value": 10, "unit": "°"}
